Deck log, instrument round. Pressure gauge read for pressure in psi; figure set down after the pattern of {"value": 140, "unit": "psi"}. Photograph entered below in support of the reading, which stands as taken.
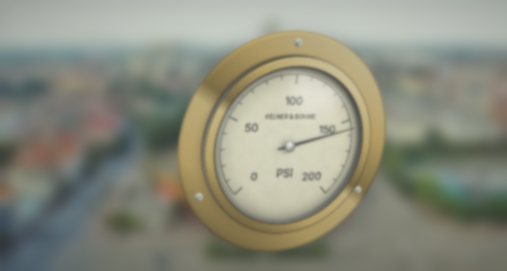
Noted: {"value": 155, "unit": "psi"}
